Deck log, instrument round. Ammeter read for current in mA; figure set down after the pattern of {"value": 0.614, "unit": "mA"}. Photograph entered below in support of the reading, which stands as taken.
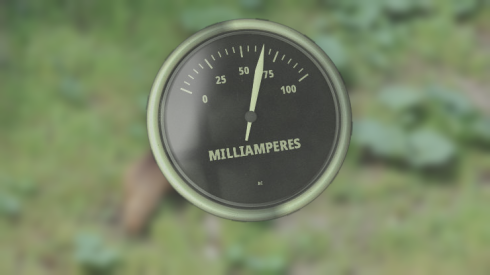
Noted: {"value": 65, "unit": "mA"}
